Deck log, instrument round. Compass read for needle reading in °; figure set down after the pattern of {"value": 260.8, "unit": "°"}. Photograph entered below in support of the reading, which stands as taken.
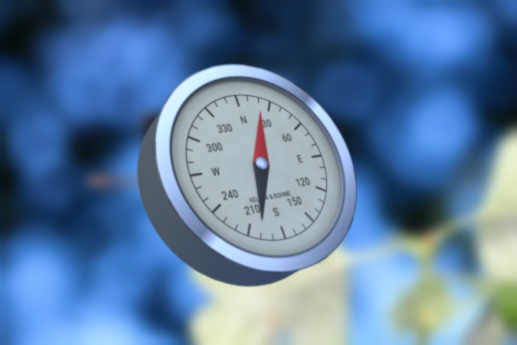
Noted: {"value": 20, "unit": "°"}
